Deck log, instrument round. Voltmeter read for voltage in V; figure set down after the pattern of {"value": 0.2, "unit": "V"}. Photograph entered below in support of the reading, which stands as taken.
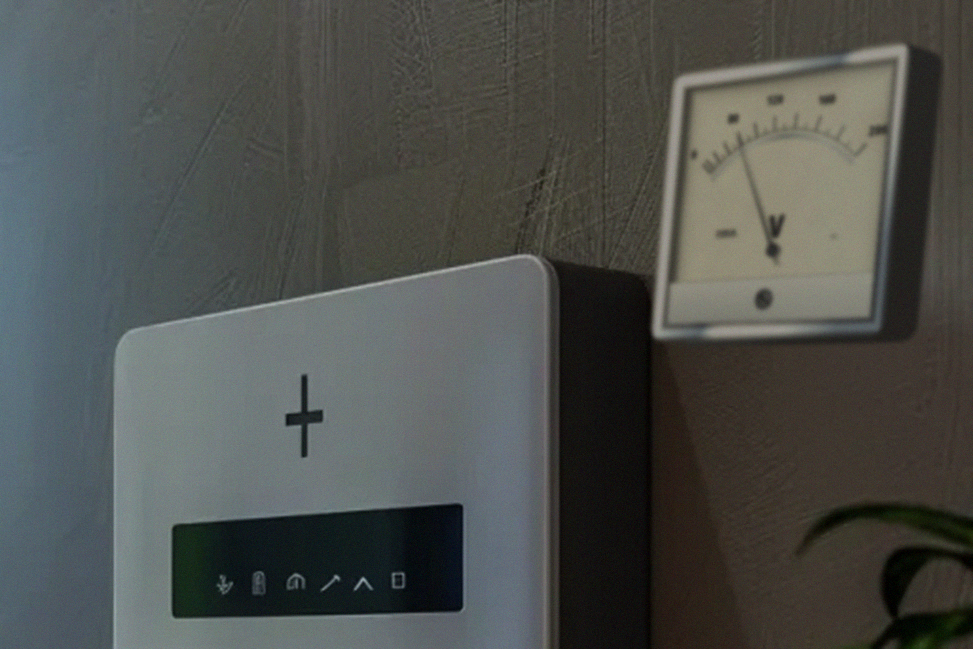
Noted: {"value": 80, "unit": "V"}
